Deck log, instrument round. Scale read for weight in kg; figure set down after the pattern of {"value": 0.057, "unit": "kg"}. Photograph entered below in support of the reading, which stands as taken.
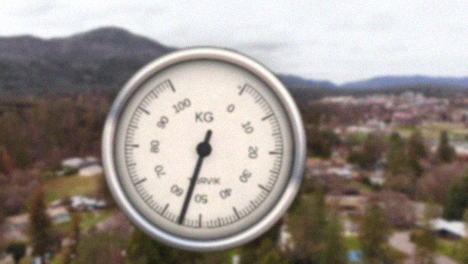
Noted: {"value": 55, "unit": "kg"}
